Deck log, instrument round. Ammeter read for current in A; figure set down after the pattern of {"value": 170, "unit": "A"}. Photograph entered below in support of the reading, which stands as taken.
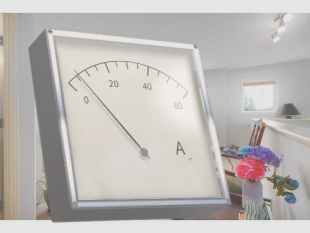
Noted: {"value": 5, "unit": "A"}
